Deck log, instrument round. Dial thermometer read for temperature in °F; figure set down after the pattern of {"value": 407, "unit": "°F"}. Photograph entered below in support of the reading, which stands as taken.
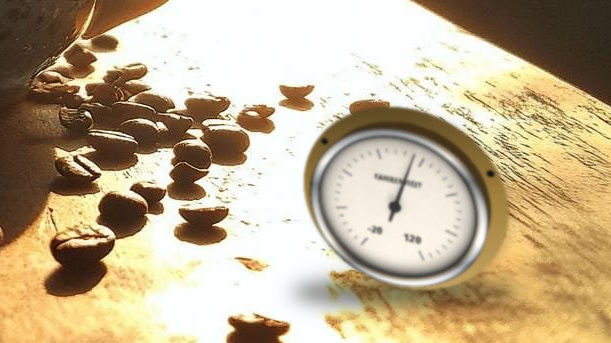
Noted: {"value": 56, "unit": "°F"}
